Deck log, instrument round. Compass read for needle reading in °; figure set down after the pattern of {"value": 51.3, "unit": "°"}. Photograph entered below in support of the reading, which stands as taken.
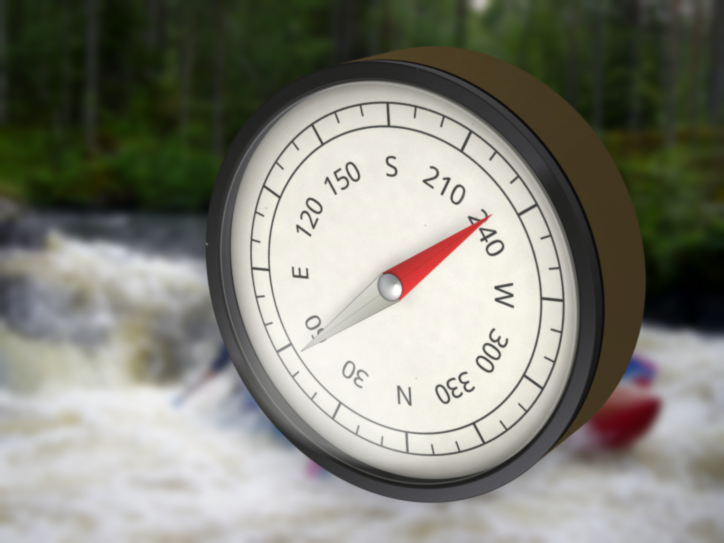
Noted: {"value": 235, "unit": "°"}
